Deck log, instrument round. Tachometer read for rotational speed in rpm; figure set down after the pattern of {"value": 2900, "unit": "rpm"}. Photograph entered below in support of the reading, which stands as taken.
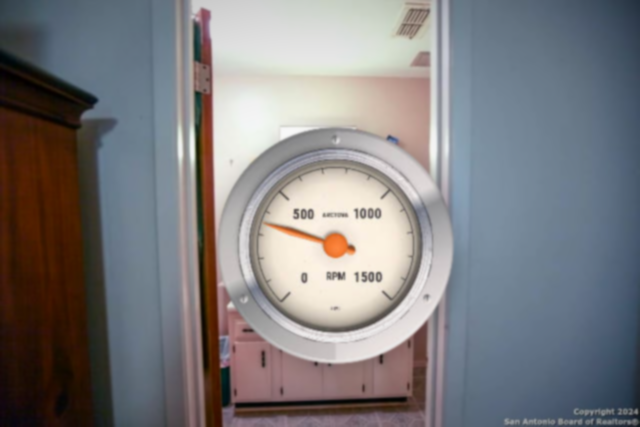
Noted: {"value": 350, "unit": "rpm"}
